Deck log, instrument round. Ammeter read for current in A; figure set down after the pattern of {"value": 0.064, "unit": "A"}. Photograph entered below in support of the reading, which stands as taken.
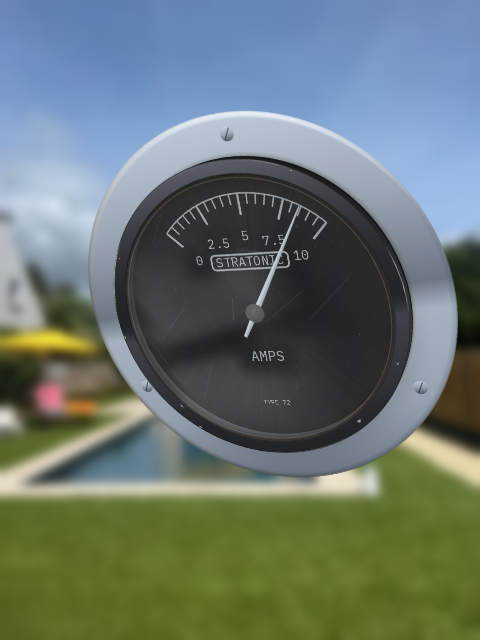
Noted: {"value": 8.5, "unit": "A"}
